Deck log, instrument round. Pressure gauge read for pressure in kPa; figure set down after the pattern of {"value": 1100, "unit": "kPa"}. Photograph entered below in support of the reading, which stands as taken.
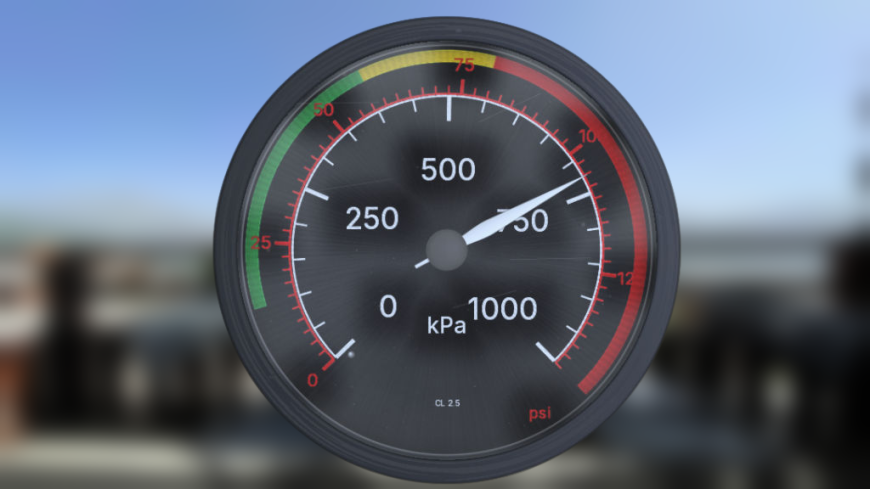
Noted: {"value": 725, "unit": "kPa"}
